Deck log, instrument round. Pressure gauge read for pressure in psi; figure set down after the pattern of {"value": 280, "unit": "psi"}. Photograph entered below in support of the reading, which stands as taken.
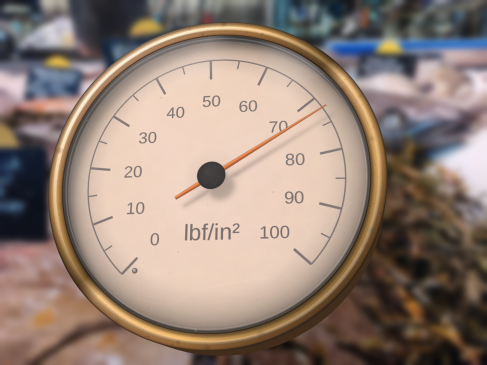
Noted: {"value": 72.5, "unit": "psi"}
